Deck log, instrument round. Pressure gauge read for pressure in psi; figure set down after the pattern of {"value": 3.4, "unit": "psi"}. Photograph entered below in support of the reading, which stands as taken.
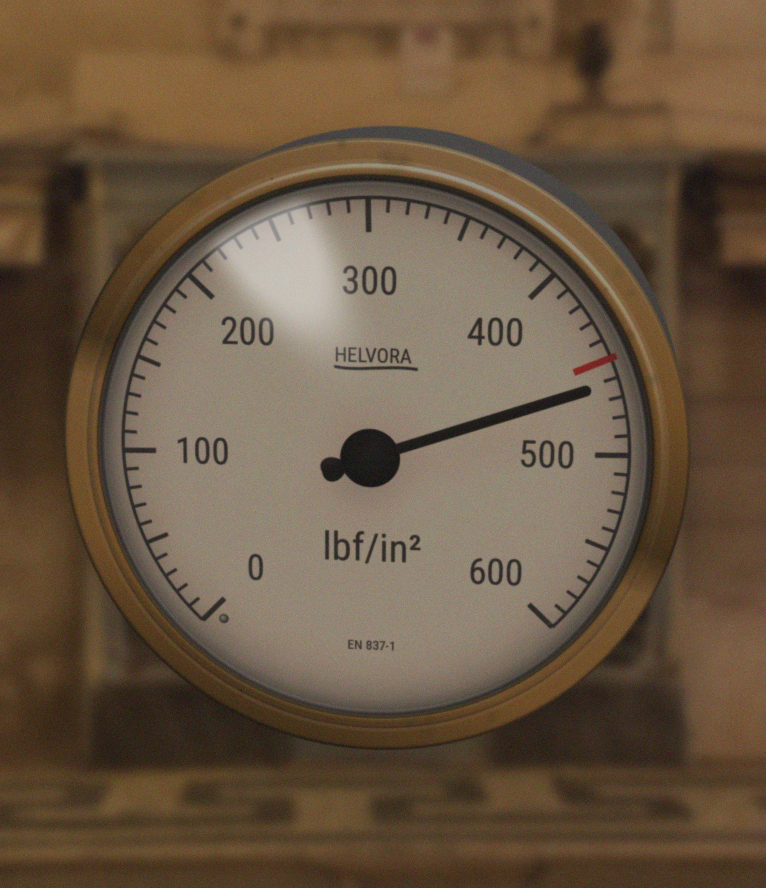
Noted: {"value": 460, "unit": "psi"}
